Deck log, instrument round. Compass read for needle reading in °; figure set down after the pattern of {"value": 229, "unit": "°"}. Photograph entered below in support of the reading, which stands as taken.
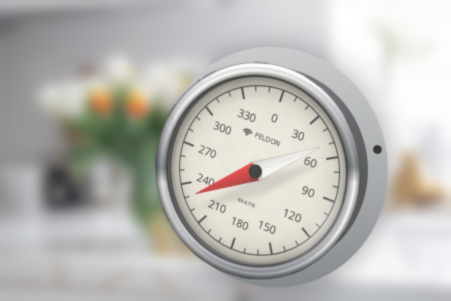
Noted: {"value": 230, "unit": "°"}
